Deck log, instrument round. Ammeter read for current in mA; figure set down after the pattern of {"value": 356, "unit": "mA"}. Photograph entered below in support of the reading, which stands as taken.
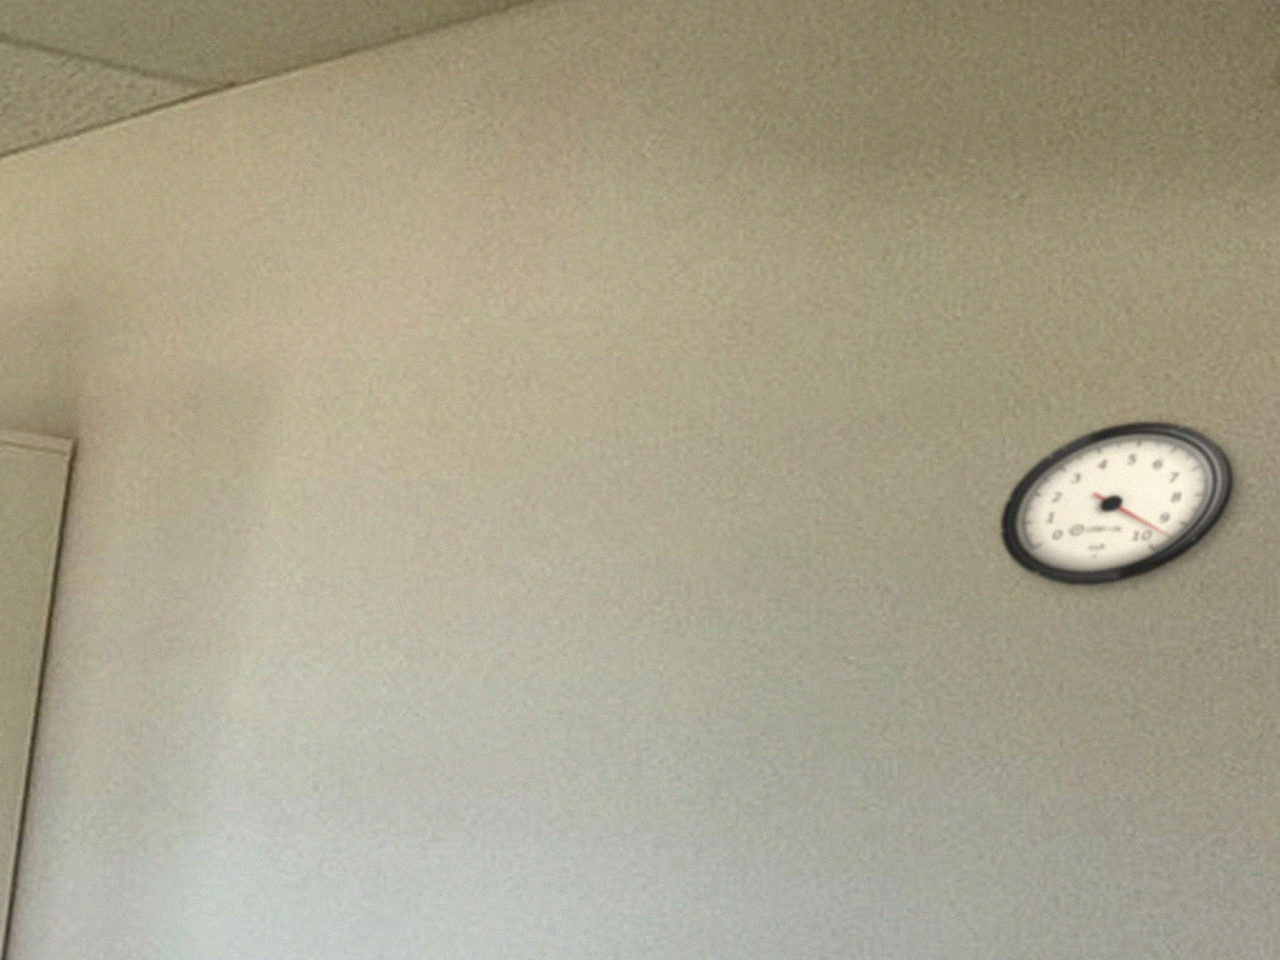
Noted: {"value": 9.5, "unit": "mA"}
